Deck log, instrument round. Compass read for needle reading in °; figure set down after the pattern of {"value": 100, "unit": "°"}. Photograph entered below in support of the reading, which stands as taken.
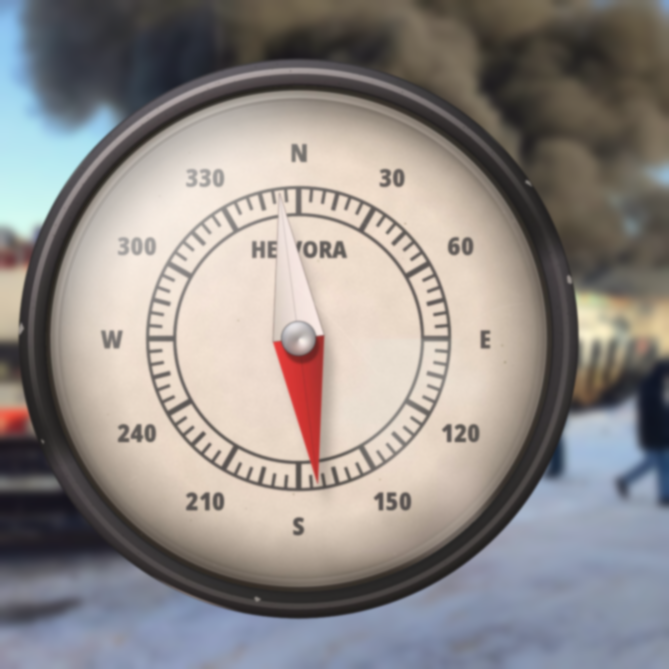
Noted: {"value": 172.5, "unit": "°"}
